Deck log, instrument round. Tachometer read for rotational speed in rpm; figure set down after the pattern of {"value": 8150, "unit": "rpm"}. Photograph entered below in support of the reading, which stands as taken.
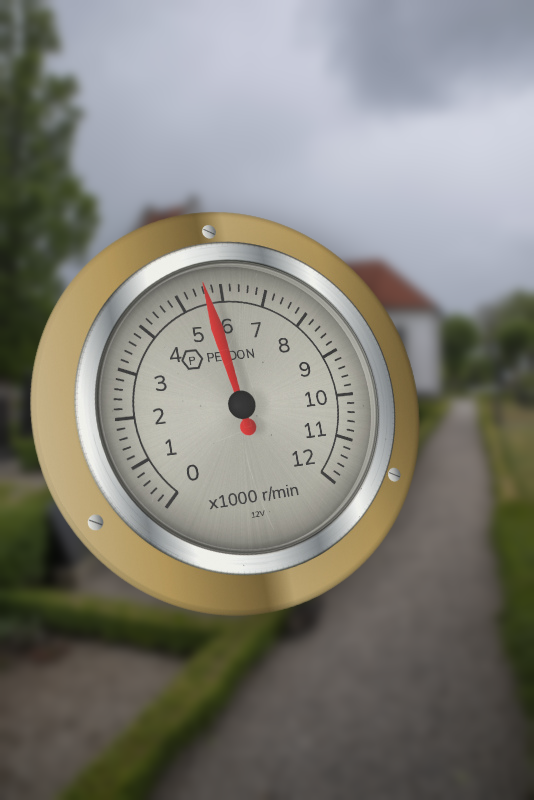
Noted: {"value": 5600, "unit": "rpm"}
